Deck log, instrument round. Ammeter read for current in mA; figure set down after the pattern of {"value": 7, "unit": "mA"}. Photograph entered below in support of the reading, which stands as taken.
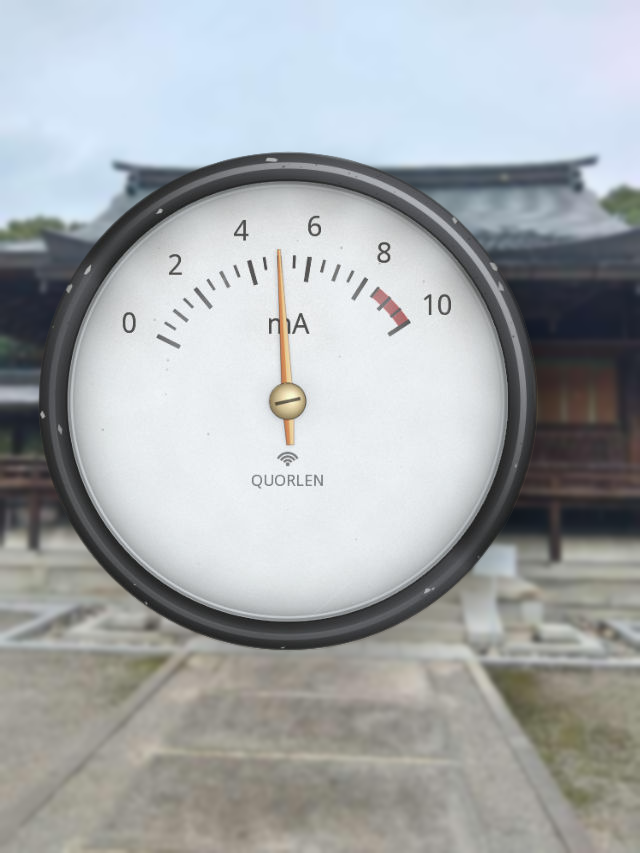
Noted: {"value": 5, "unit": "mA"}
